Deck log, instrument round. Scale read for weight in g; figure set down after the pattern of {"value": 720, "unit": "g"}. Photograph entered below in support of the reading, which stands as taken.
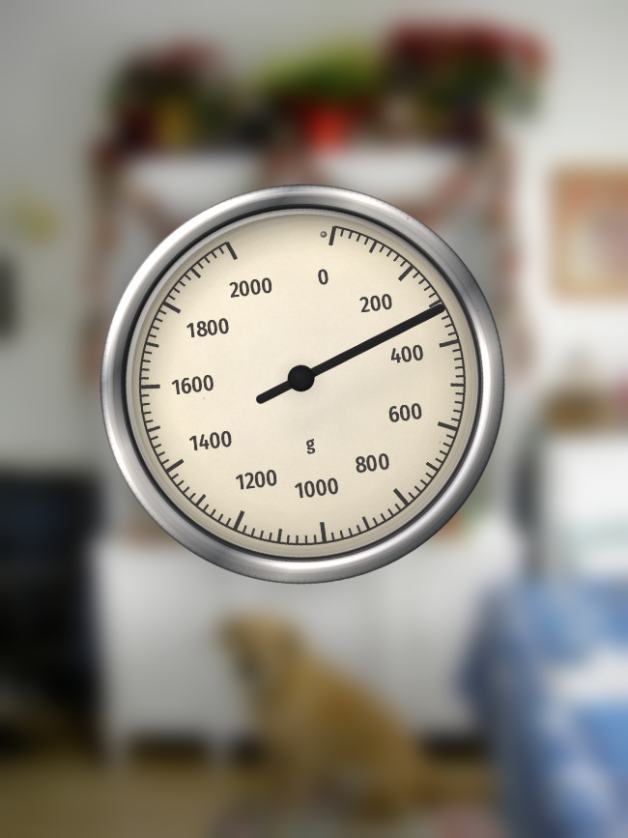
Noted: {"value": 320, "unit": "g"}
